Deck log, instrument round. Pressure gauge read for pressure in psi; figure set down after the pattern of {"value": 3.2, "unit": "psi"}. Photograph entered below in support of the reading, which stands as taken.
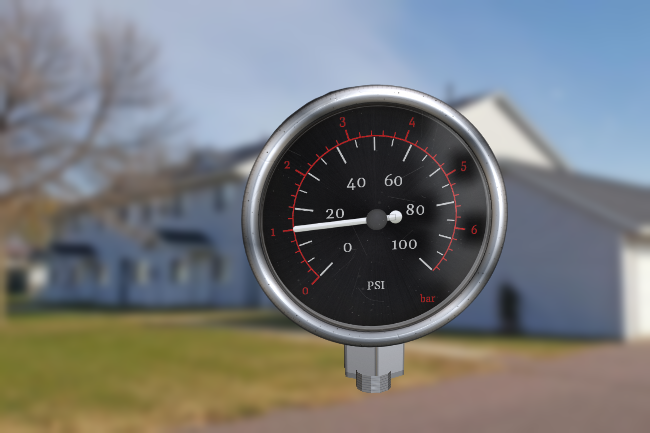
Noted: {"value": 15, "unit": "psi"}
